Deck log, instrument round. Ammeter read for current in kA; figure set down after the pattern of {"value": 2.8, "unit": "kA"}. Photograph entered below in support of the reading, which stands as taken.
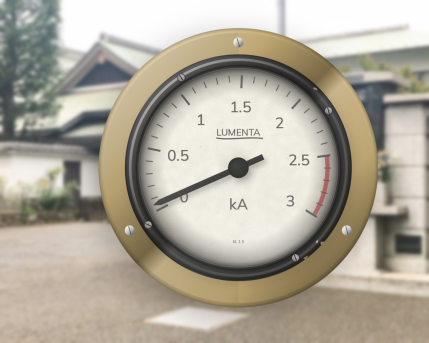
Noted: {"value": 0.05, "unit": "kA"}
